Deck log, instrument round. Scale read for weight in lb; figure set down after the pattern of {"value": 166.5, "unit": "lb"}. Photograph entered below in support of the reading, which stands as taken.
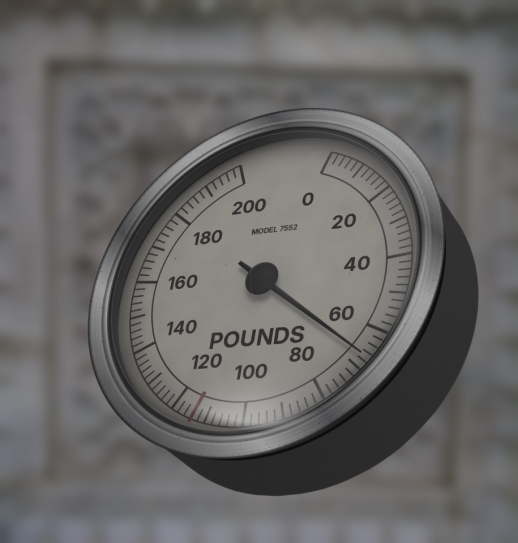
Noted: {"value": 67, "unit": "lb"}
